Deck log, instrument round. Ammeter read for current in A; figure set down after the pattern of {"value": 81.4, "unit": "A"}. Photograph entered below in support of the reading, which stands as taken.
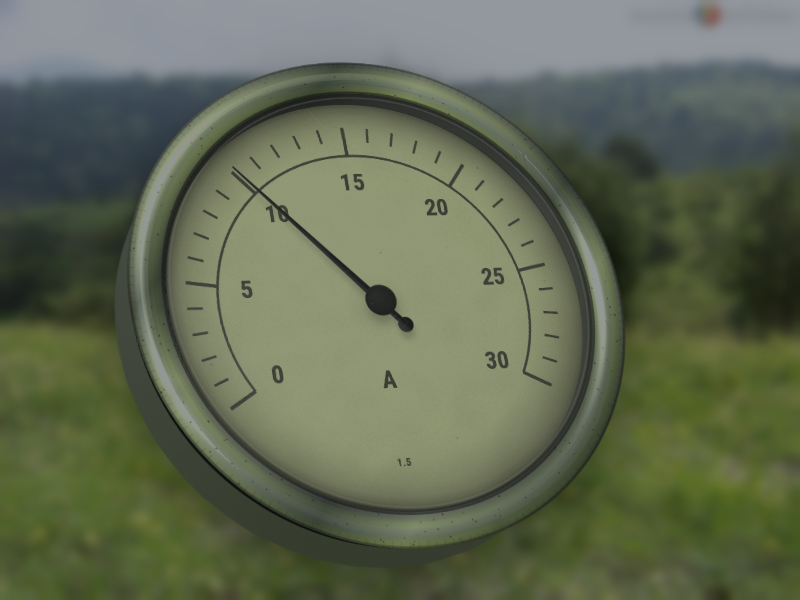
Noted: {"value": 10, "unit": "A"}
